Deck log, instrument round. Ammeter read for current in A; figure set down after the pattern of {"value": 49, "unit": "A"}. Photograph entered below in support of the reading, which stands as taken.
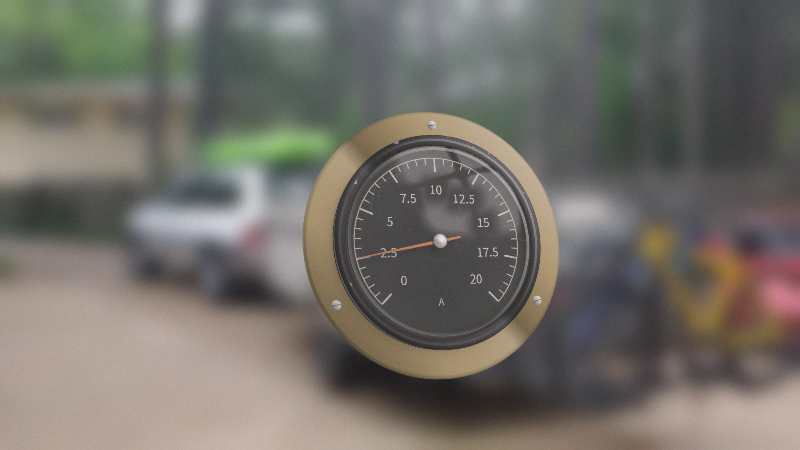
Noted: {"value": 2.5, "unit": "A"}
